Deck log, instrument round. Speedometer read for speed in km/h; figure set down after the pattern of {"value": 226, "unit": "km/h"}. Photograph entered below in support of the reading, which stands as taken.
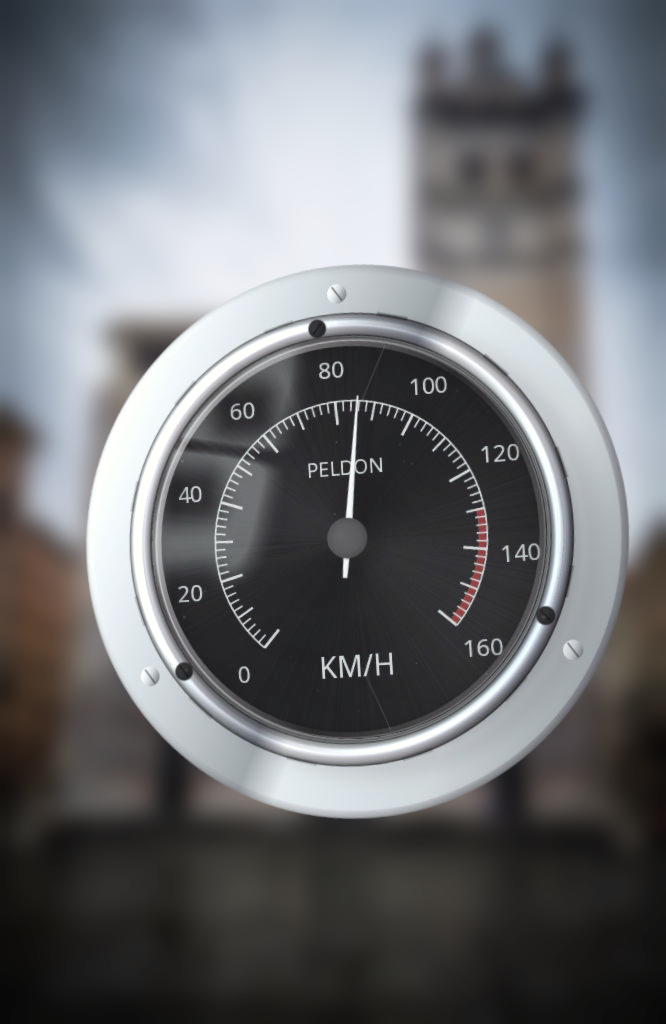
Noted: {"value": 86, "unit": "km/h"}
